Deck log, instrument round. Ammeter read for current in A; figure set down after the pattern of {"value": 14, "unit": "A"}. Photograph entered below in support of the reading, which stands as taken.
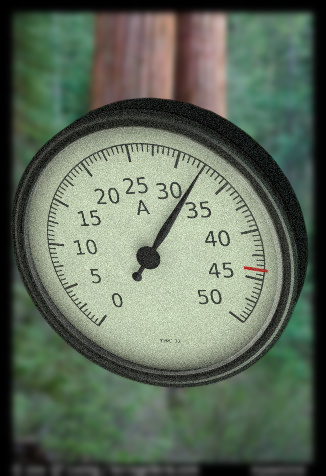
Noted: {"value": 32.5, "unit": "A"}
